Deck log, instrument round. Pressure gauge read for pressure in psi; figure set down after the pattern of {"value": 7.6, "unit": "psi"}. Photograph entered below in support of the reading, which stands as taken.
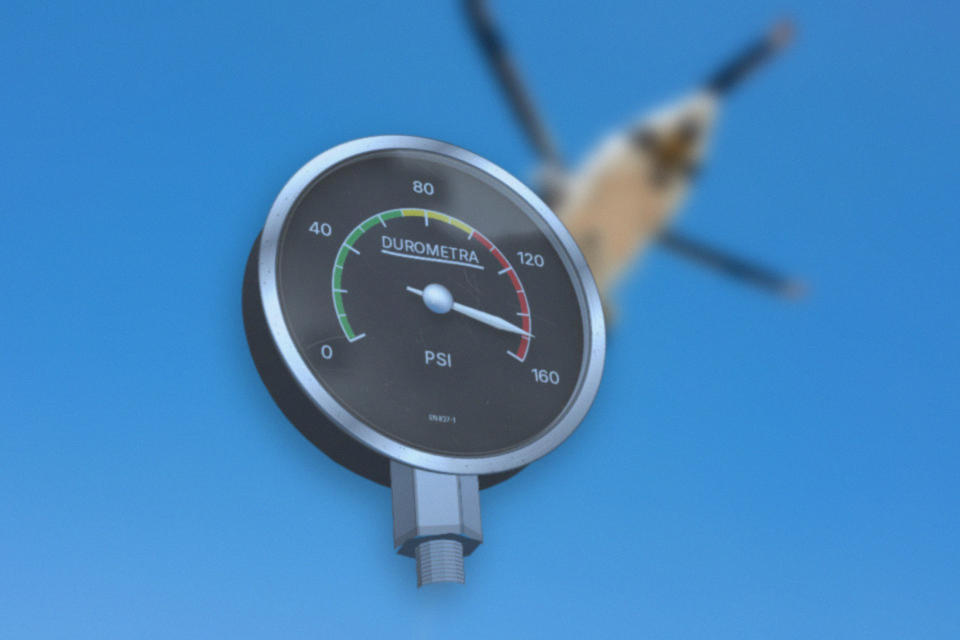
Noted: {"value": 150, "unit": "psi"}
